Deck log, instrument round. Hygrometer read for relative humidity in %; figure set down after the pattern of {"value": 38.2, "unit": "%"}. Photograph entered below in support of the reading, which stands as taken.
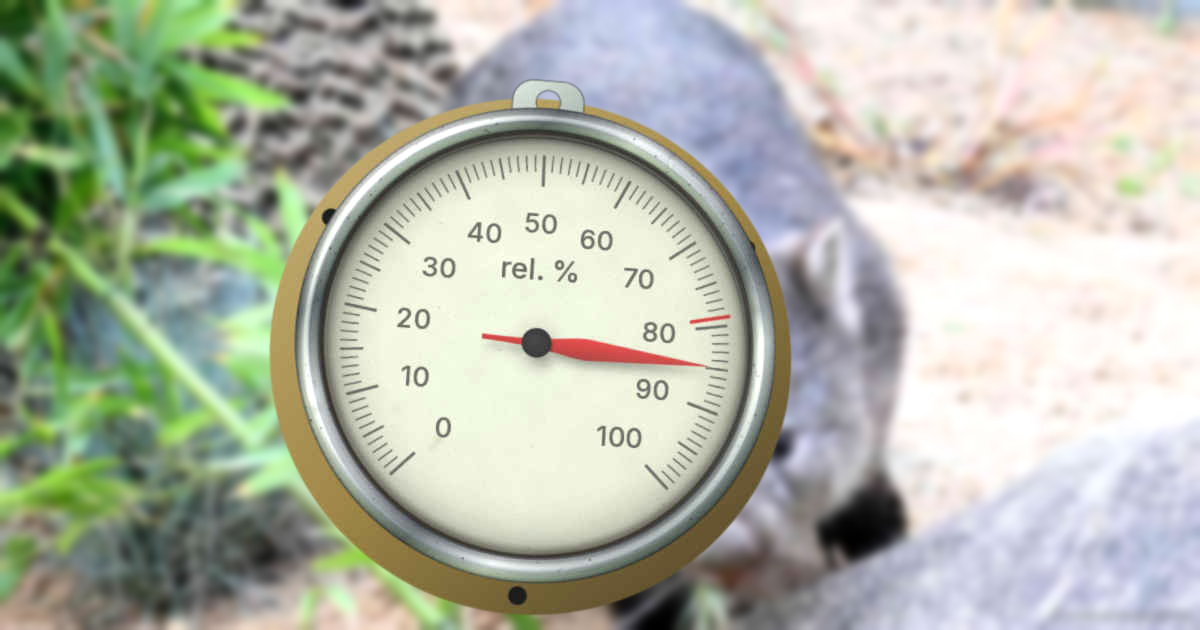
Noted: {"value": 85, "unit": "%"}
